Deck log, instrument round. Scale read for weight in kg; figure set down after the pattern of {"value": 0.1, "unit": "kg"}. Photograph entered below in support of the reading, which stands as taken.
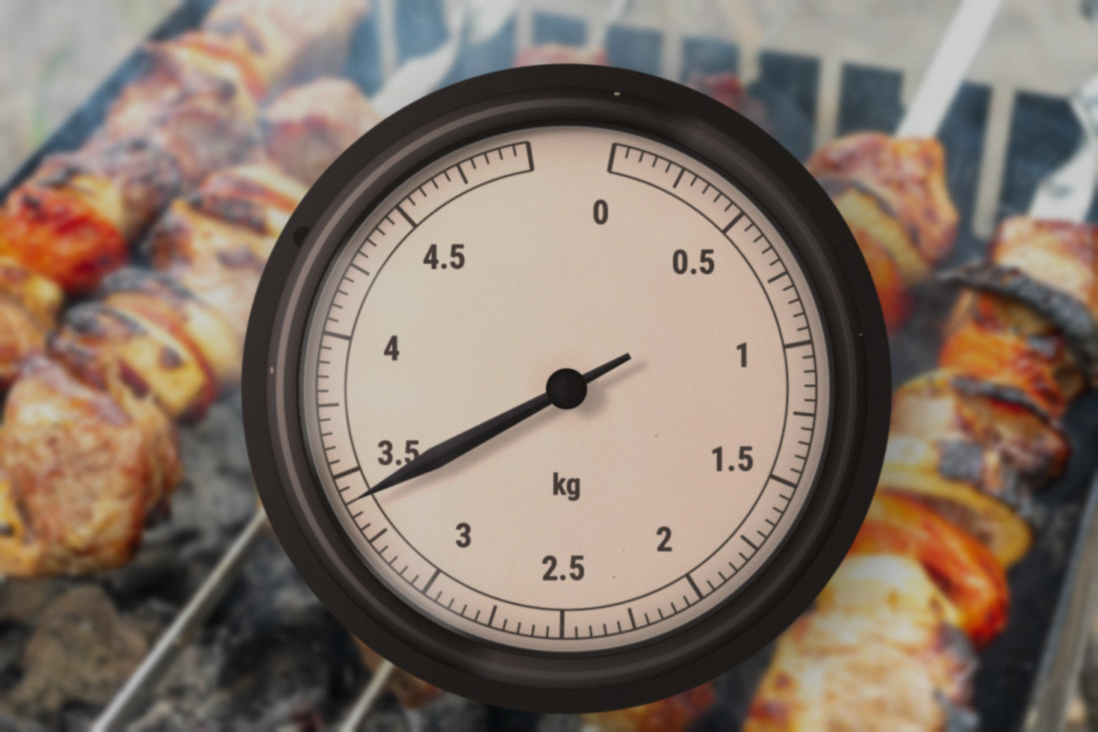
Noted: {"value": 3.4, "unit": "kg"}
